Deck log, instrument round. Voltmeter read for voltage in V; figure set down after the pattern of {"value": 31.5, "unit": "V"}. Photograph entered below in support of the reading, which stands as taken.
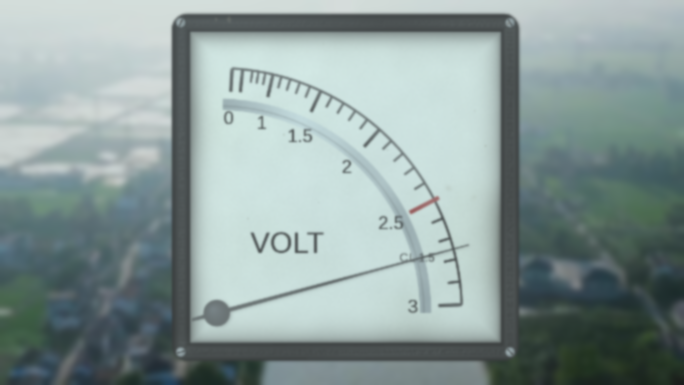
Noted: {"value": 2.75, "unit": "V"}
